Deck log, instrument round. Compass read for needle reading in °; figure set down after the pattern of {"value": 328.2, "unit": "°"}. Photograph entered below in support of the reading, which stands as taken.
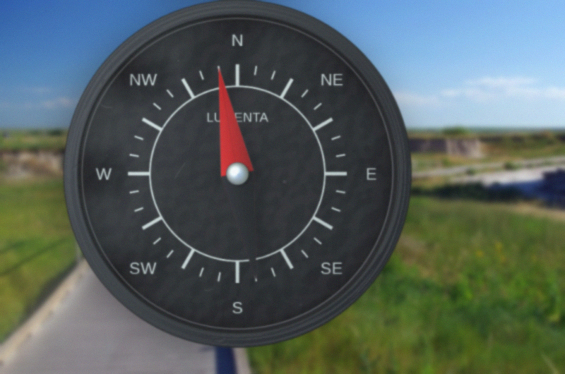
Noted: {"value": 350, "unit": "°"}
